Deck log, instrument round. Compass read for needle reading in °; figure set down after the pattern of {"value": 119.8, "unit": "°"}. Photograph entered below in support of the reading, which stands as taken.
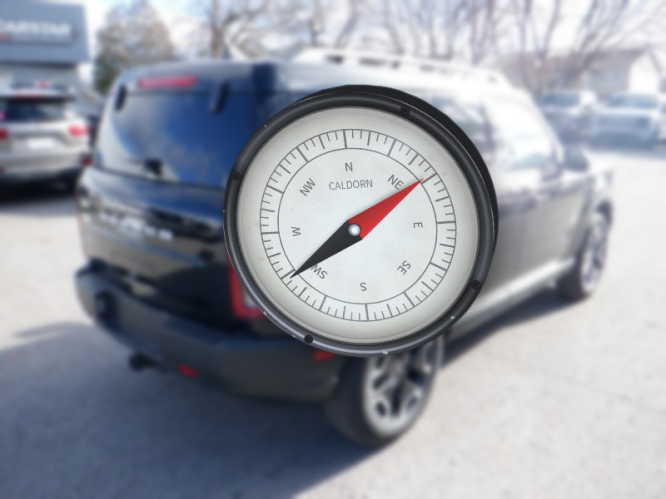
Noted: {"value": 57.5, "unit": "°"}
